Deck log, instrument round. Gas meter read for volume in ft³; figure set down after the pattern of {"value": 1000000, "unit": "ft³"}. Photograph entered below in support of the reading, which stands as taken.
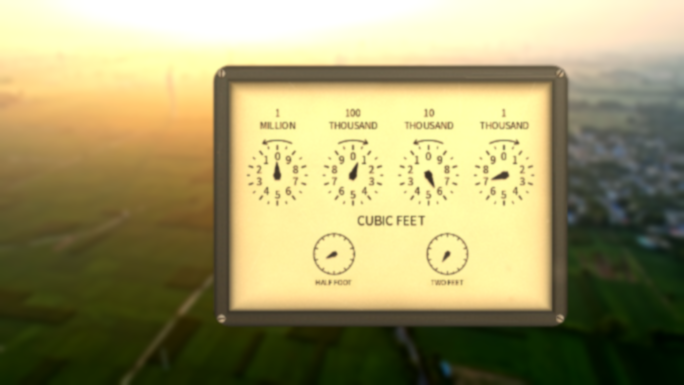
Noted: {"value": 5700, "unit": "ft³"}
